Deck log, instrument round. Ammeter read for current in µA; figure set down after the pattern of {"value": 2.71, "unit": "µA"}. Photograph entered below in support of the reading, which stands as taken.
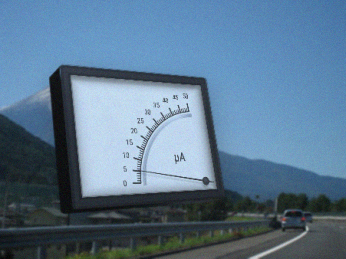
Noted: {"value": 5, "unit": "µA"}
